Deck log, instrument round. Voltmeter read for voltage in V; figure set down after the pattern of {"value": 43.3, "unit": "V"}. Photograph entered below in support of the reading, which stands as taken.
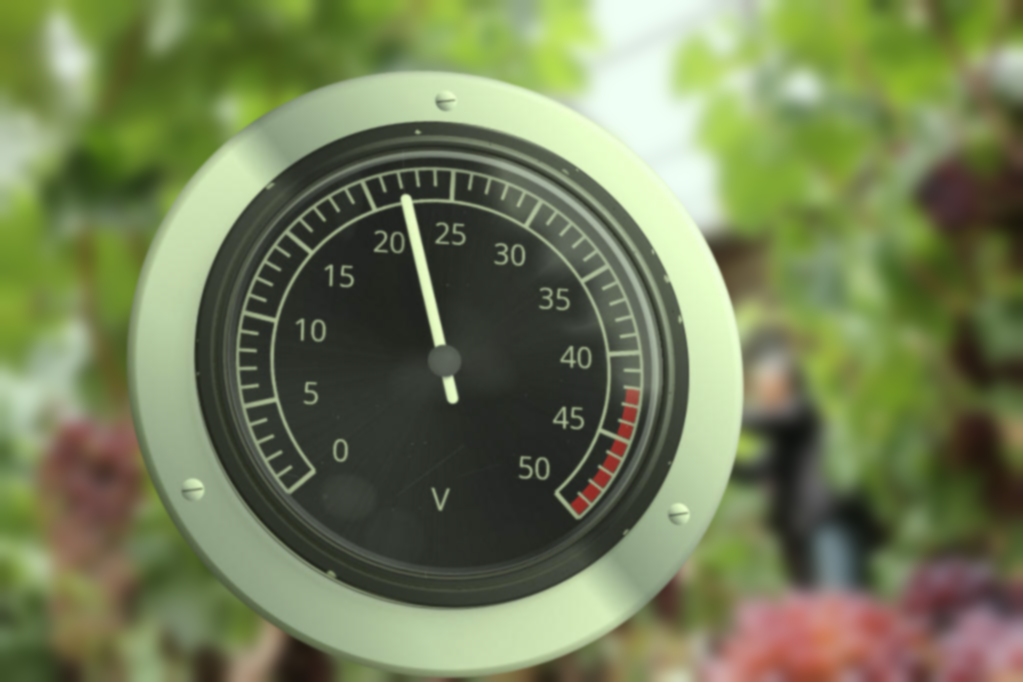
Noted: {"value": 22, "unit": "V"}
